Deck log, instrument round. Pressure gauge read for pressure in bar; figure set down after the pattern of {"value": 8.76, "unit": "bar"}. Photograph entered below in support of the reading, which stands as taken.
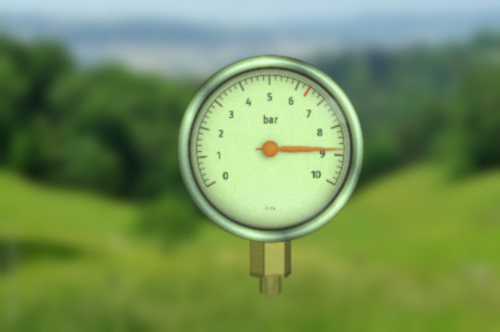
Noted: {"value": 8.8, "unit": "bar"}
